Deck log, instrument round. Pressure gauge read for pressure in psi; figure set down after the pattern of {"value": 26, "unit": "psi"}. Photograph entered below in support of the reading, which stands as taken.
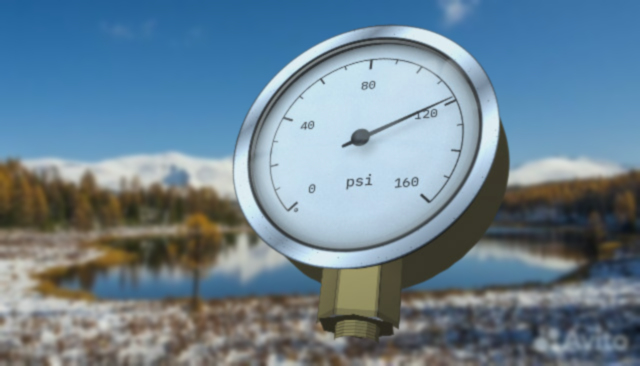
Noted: {"value": 120, "unit": "psi"}
